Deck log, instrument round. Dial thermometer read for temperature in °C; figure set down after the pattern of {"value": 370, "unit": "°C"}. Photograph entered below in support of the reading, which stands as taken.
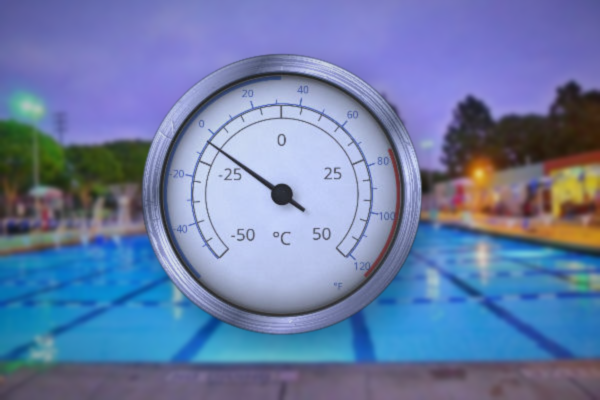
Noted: {"value": -20, "unit": "°C"}
